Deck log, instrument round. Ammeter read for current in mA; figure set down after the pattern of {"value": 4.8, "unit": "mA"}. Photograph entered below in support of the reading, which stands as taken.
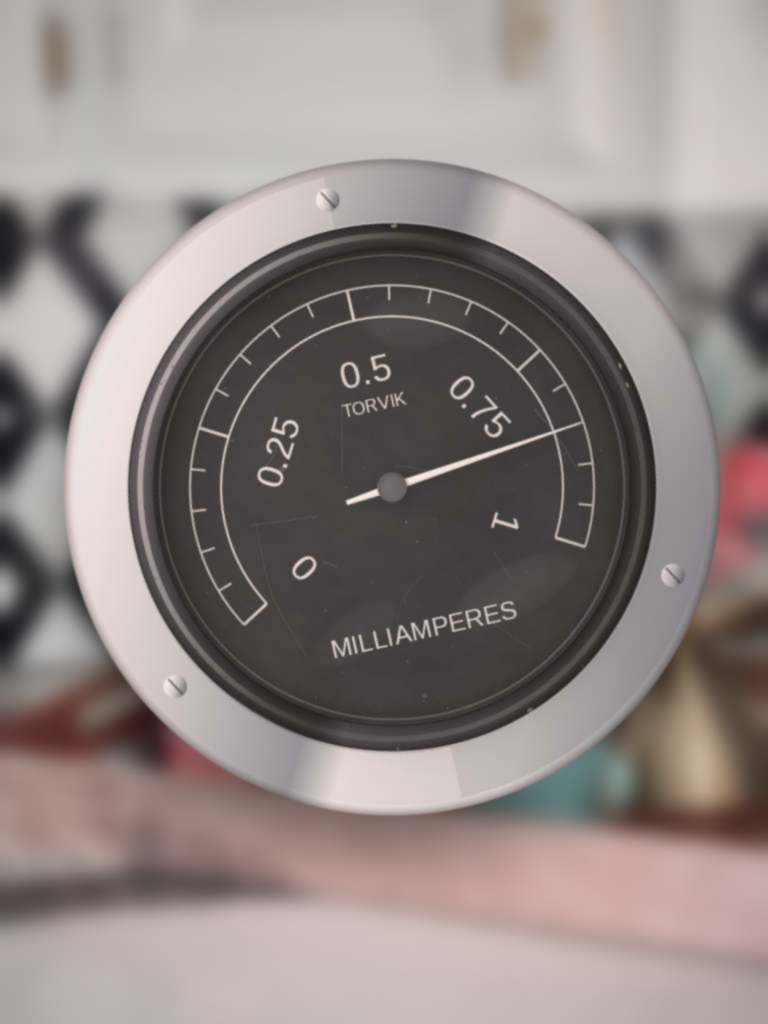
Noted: {"value": 0.85, "unit": "mA"}
